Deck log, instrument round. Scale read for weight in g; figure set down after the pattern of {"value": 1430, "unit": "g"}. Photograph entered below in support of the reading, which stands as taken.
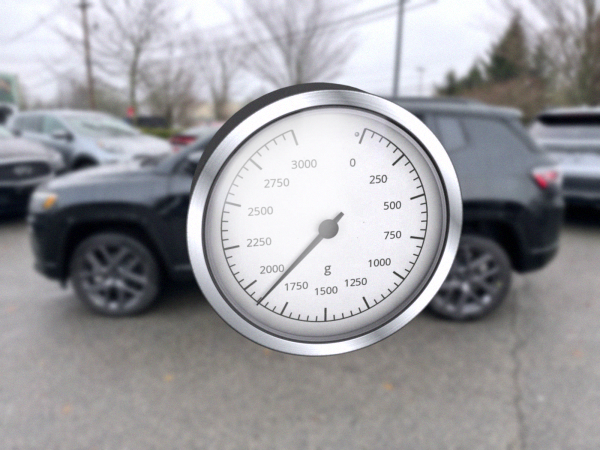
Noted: {"value": 1900, "unit": "g"}
